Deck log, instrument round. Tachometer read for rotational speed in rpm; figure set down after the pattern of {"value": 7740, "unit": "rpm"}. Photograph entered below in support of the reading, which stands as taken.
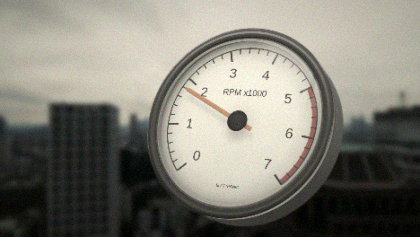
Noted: {"value": 1800, "unit": "rpm"}
